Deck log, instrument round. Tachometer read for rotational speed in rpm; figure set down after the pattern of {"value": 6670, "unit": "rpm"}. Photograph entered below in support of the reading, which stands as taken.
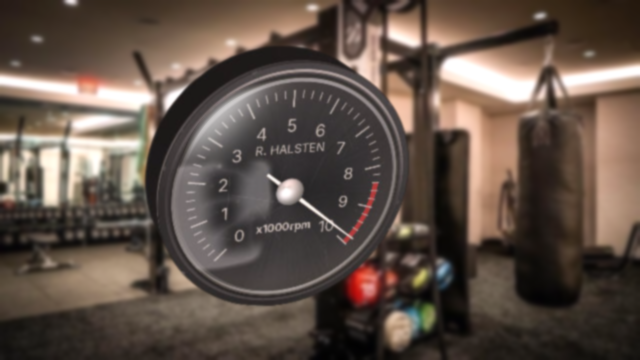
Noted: {"value": 9800, "unit": "rpm"}
